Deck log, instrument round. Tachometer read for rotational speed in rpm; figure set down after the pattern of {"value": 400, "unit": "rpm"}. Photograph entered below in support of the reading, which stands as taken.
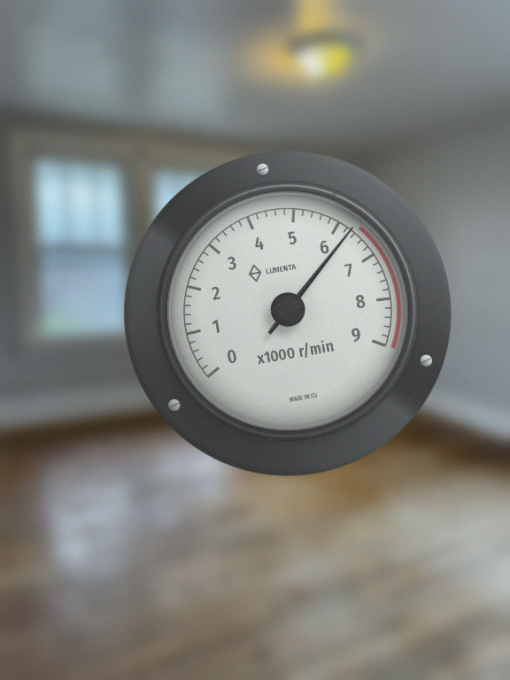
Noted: {"value": 6300, "unit": "rpm"}
